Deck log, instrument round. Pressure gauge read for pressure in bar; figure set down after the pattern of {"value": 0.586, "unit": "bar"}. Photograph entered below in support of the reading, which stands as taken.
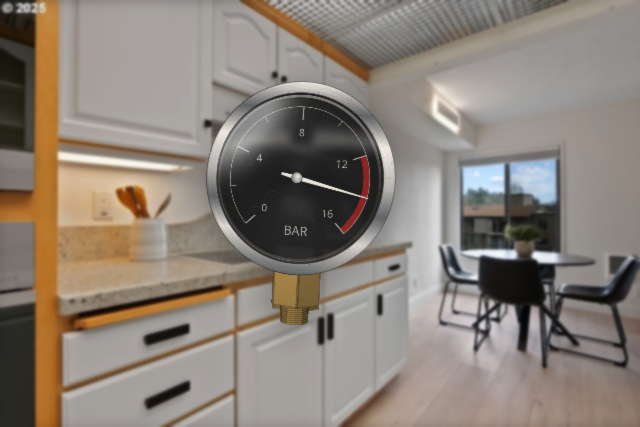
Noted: {"value": 14, "unit": "bar"}
